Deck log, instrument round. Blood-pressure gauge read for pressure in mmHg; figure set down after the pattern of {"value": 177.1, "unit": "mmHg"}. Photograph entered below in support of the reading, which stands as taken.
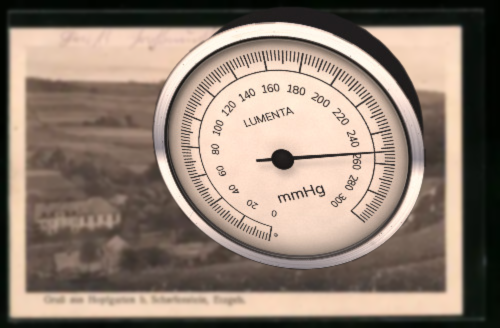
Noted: {"value": 250, "unit": "mmHg"}
